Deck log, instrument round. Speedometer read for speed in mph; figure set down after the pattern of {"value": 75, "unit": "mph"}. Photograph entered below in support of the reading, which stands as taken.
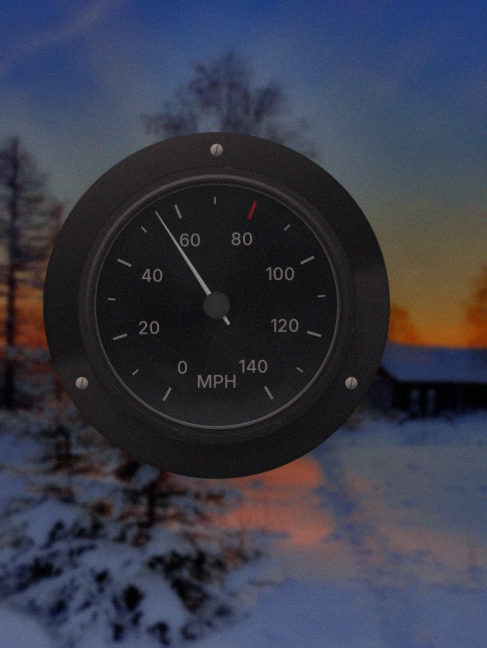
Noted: {"value": 55, "unit": "mph"}
